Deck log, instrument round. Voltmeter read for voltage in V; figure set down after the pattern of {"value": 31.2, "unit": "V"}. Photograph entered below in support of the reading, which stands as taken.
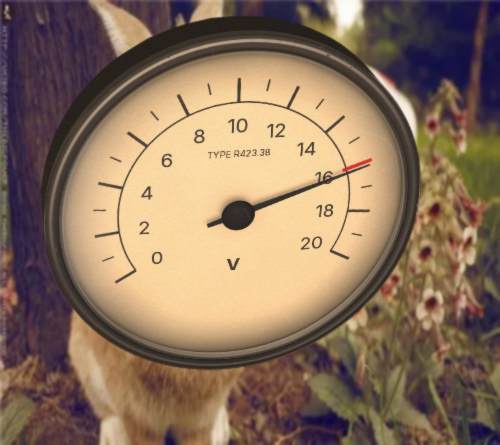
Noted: {"value": 16, "unit": "V"}
